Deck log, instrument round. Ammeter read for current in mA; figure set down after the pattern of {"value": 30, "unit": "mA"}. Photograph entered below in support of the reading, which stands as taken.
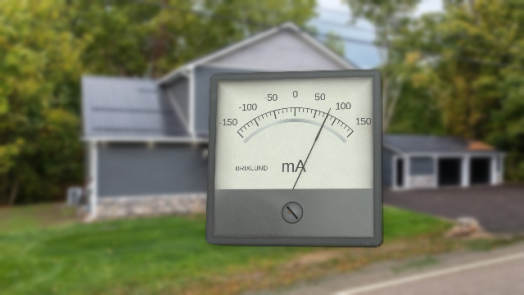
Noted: {"value": 80, "unit": "mA"}
